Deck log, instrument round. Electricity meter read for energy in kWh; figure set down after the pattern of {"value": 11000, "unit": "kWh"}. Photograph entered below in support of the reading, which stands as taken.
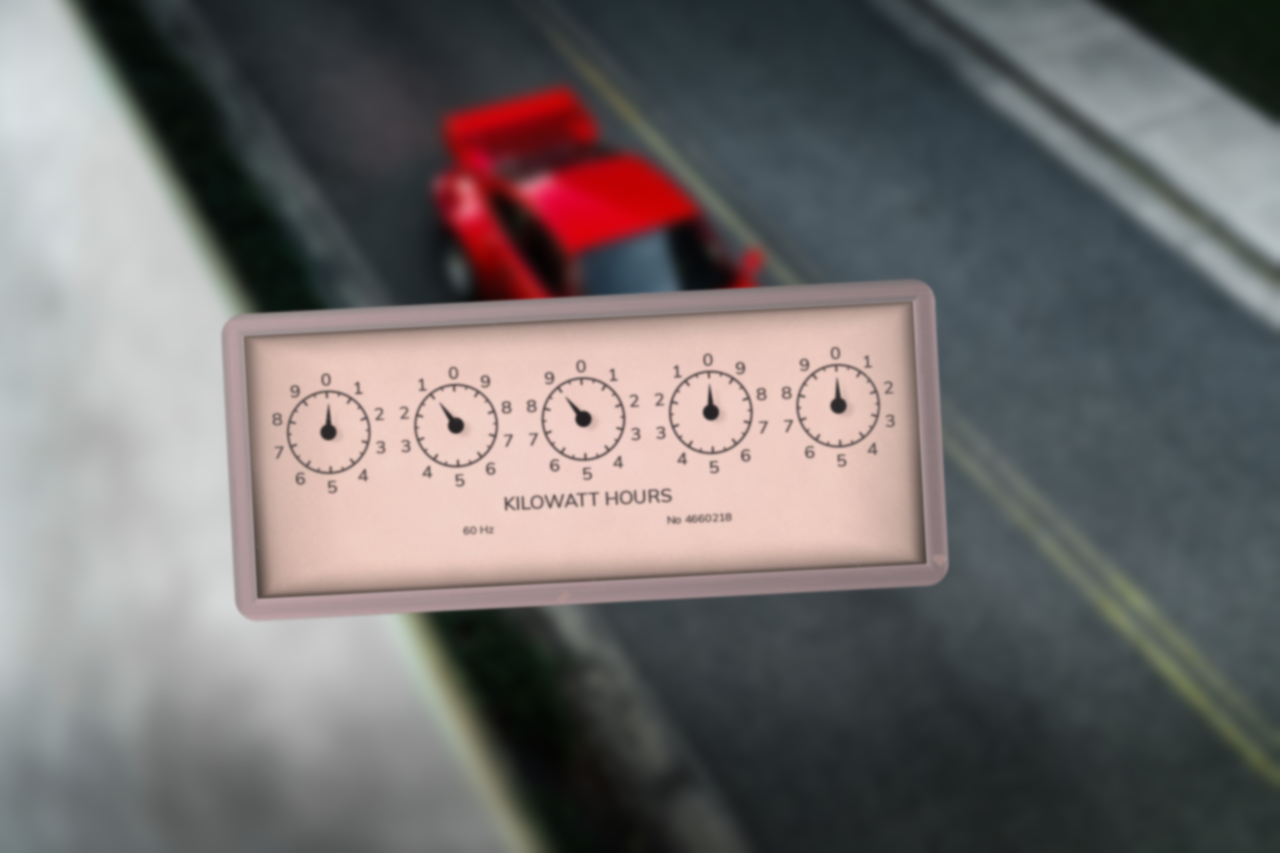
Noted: {"value": 900, "unit": "kWh"}
